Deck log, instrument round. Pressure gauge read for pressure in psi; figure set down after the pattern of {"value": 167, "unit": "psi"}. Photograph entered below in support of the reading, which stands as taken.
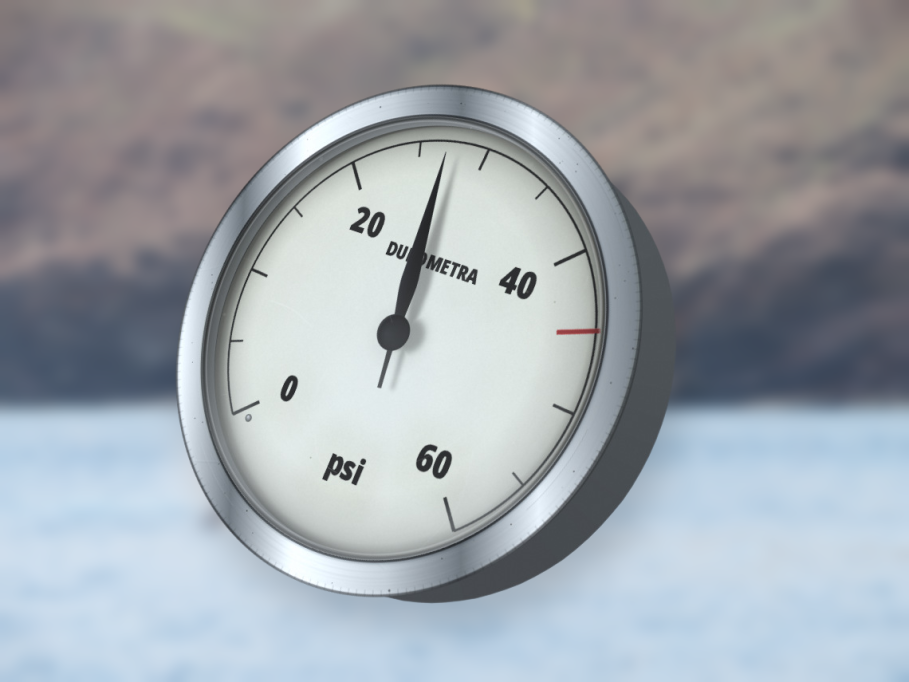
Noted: {"value": 27.5, "unit": "psi"}
